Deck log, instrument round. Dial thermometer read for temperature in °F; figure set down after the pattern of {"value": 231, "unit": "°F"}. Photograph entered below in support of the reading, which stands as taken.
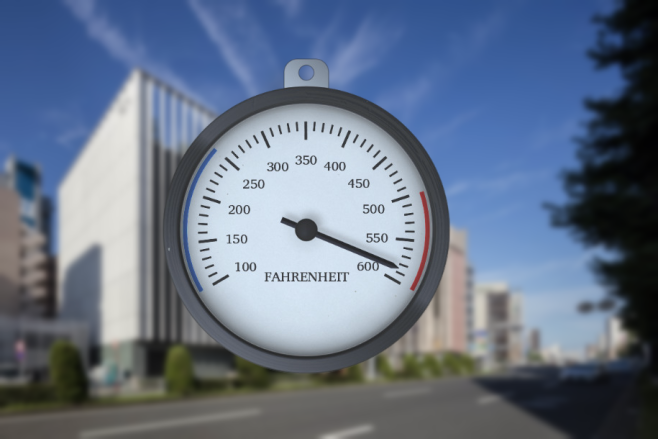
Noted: {"value": 585, "unit": "°F"}
